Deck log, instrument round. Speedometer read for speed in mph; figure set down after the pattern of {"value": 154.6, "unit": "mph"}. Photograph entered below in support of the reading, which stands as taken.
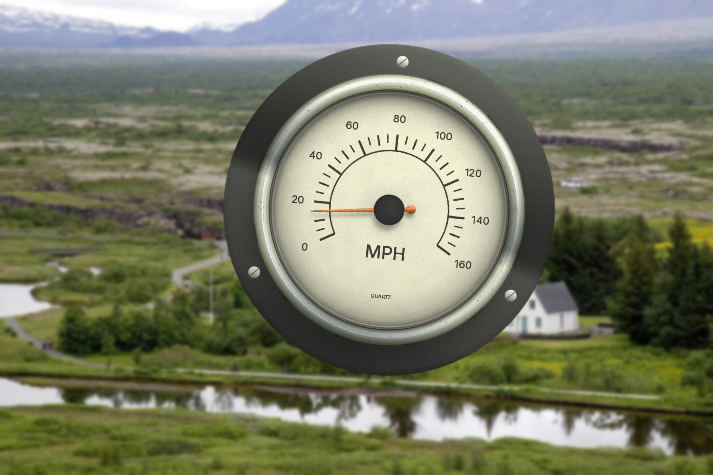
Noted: {"value": 15, "unit": "mph"}
